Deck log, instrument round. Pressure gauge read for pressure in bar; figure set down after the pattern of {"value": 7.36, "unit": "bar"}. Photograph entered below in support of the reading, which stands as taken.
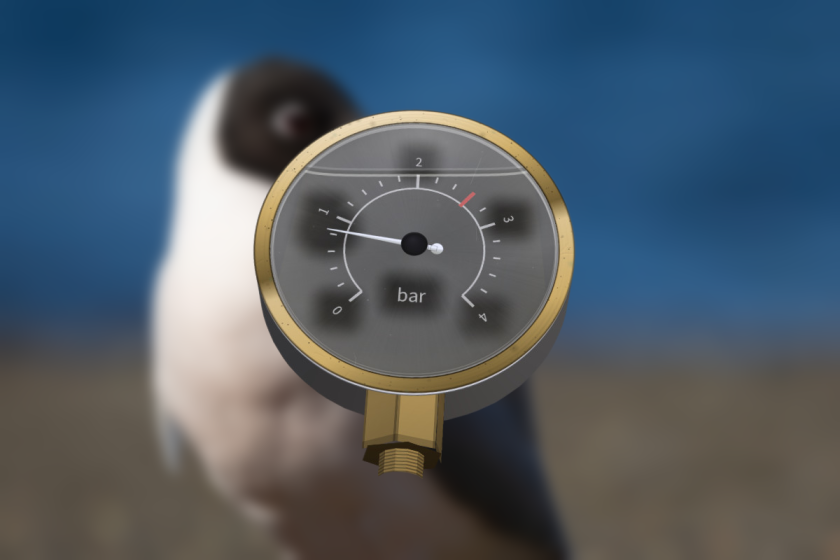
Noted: {"value": 0.8, "unit": "bar"}
